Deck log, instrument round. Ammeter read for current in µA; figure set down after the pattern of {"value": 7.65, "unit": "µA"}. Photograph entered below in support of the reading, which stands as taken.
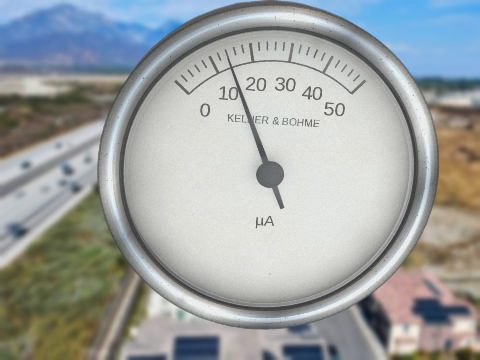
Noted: {"value": 14, "unit": "µA"}
